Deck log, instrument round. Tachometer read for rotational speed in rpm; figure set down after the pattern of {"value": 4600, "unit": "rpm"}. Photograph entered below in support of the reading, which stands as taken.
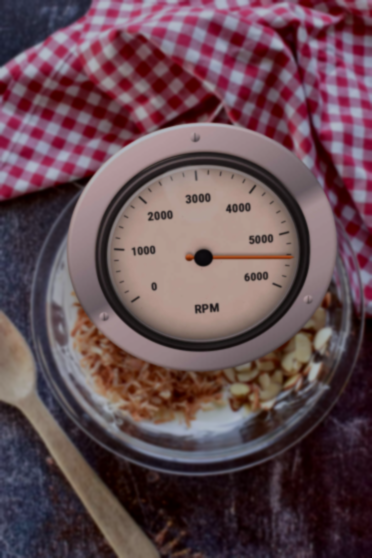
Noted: {"value": 5400, "unit": "rpm"}
